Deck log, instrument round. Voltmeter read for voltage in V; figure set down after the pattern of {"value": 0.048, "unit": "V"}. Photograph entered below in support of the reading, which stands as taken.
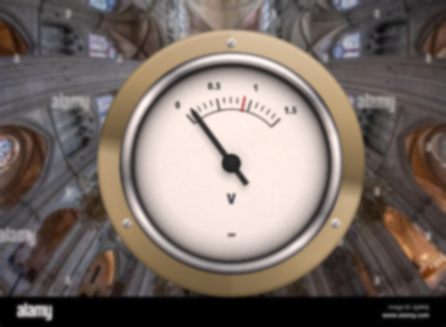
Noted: {"value": 0.1, "unit": "V"}
